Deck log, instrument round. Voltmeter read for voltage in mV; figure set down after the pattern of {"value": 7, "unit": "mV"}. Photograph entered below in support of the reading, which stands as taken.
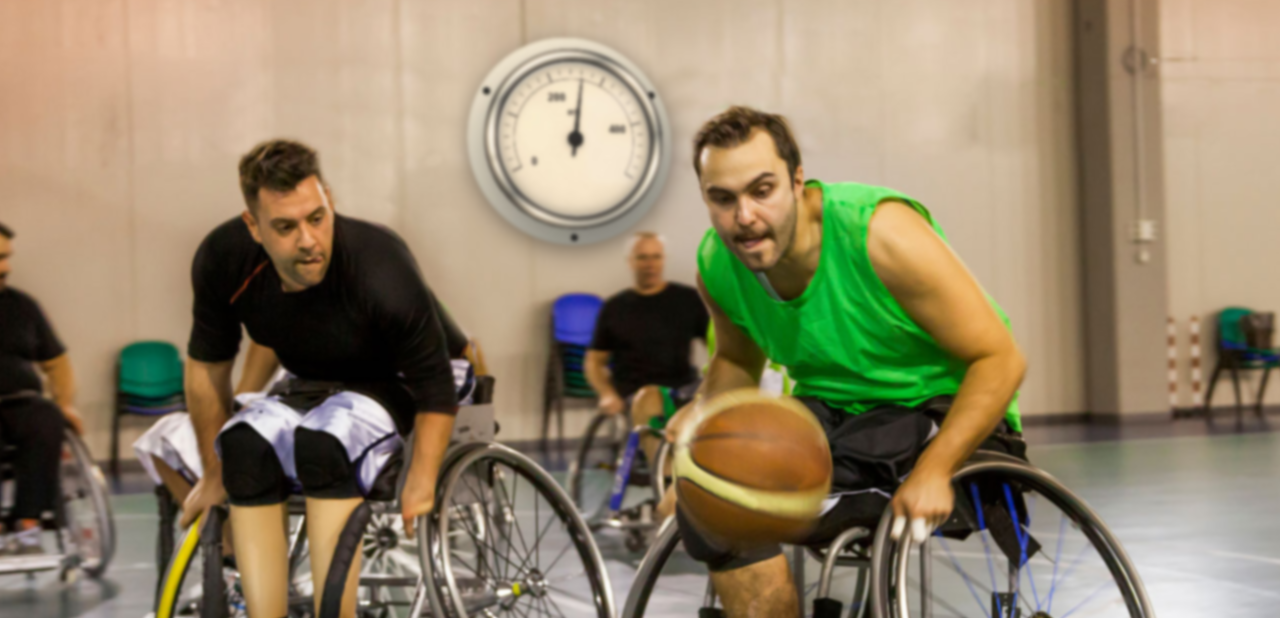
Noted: {"value": 260, "unit": "mV"}
